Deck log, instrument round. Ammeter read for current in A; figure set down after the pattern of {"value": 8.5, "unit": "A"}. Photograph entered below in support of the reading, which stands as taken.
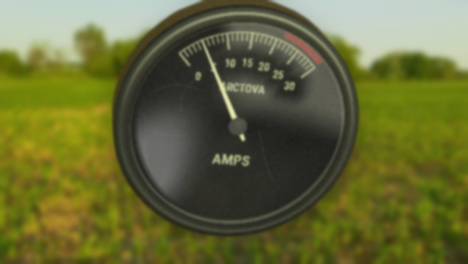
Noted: {"value": 5, "unit": "A"}
